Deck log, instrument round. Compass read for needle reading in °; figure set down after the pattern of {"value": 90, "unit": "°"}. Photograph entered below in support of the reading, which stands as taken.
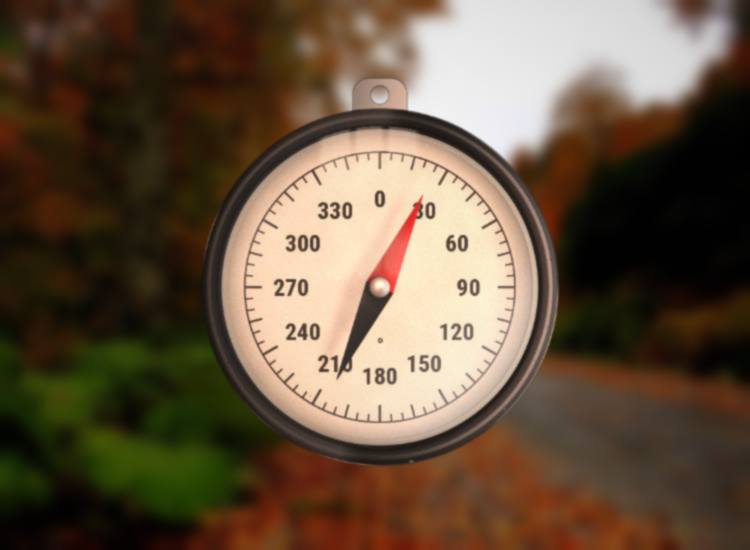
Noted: {"value": 25, "unit": "°"}
